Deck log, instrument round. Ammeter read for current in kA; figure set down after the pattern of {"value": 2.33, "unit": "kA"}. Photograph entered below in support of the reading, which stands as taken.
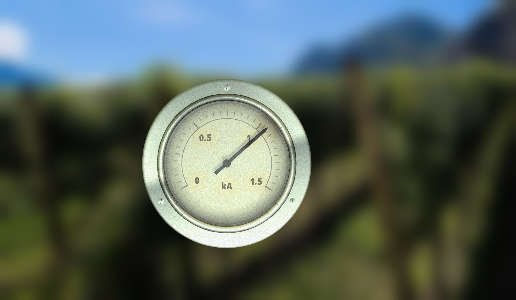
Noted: {"value": 1.05, "unit": "kA"}
